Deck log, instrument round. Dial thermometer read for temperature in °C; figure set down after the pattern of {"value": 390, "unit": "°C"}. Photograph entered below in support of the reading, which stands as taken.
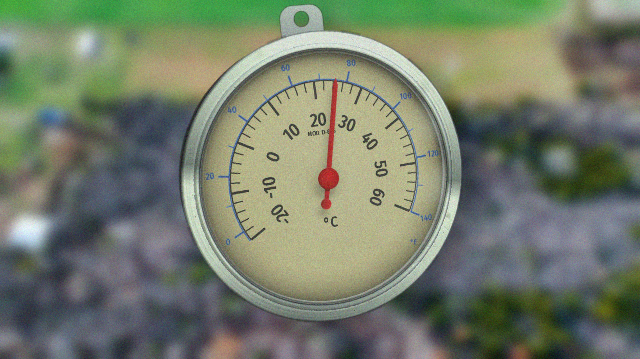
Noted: {"value": 24, "unit": "°C"}
